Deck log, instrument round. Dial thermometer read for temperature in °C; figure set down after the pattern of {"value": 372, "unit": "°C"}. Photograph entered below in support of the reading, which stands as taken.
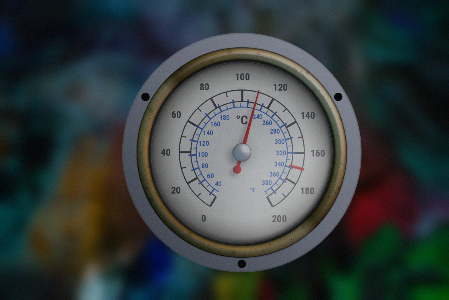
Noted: {"value": 110, "unit": "°C"}
